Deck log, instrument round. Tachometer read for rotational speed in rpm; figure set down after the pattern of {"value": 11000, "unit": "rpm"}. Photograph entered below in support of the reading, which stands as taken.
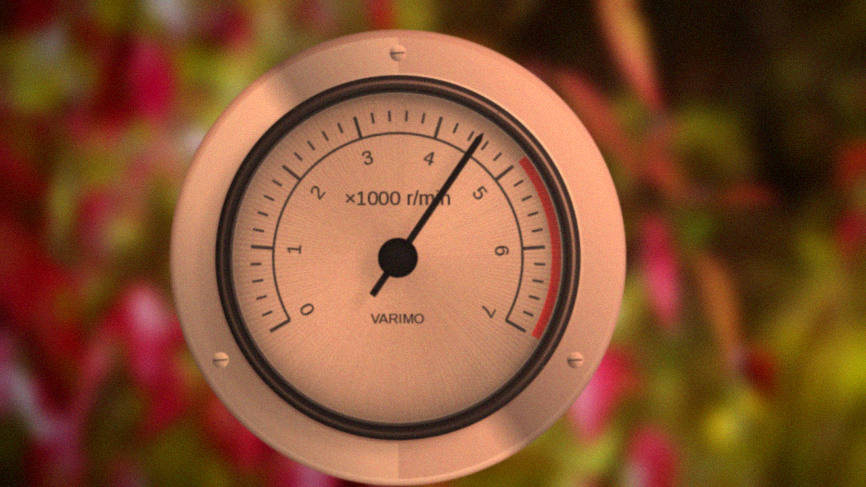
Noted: {"value": 4500, "unit": "rpm"}
